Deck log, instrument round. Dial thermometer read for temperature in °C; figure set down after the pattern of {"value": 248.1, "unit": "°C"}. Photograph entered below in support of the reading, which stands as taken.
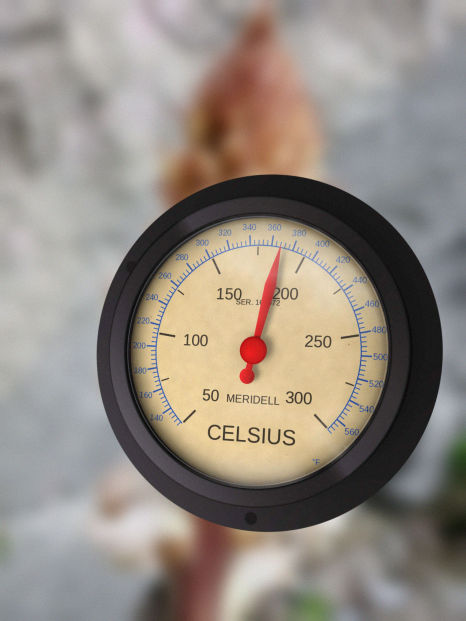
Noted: {"value": 187.5, "unit": "°C"}
